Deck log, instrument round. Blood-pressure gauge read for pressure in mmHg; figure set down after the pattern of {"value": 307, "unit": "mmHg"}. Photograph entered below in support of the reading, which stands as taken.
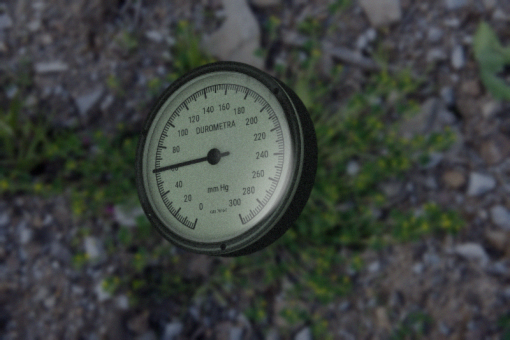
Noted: {"value": 60, "unit": "mmHg"}
